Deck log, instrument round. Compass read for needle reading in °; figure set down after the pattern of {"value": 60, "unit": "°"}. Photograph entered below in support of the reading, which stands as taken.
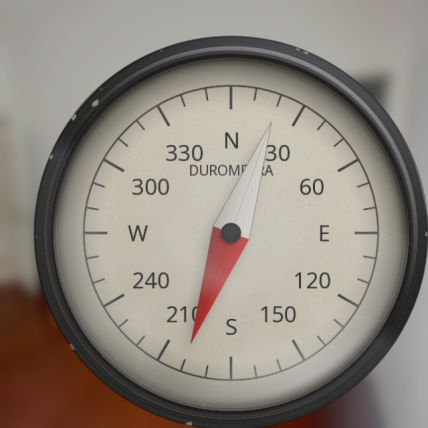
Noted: {"value": 200, "unit": "°"}
